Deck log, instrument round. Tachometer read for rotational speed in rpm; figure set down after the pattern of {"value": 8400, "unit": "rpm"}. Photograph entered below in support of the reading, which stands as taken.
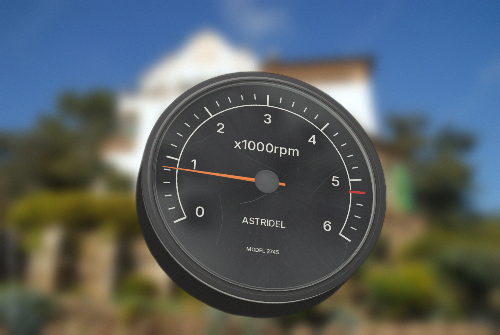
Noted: {"value": 800, "unit": "rpm"}
